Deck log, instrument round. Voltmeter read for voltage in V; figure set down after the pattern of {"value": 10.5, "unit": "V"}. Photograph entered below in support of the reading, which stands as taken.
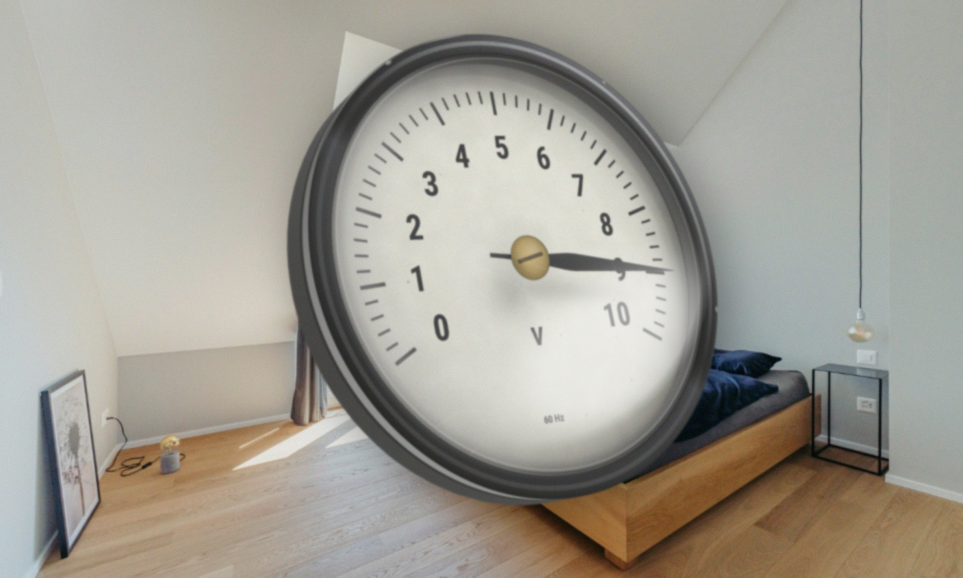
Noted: {"value": 9, "unit": "V"}
